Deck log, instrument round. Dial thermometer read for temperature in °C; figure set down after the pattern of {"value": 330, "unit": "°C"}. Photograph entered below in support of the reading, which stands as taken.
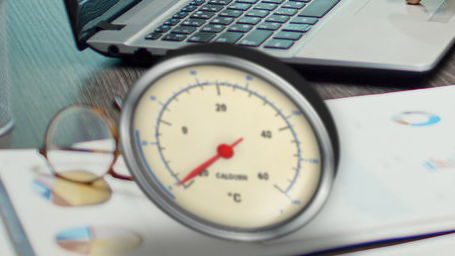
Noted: {"value": -18, "unit": "°C"}
